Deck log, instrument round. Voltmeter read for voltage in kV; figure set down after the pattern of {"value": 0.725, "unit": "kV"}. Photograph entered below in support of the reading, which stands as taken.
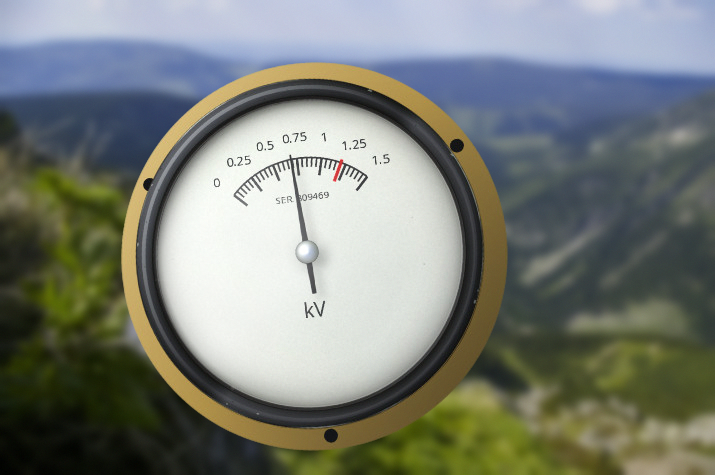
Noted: {"value": 0.7, "unit": "kV"}
